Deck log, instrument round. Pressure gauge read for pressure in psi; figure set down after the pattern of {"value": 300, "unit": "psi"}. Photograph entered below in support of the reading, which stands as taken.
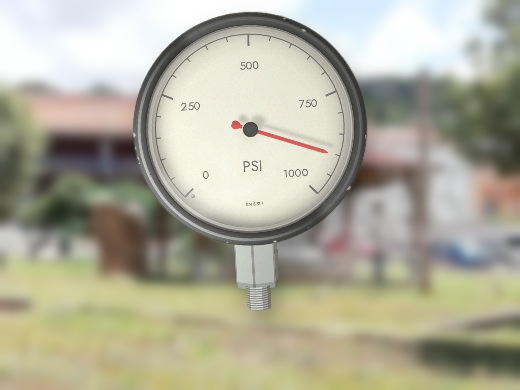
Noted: {"value": 900, "unit": "psi"}
